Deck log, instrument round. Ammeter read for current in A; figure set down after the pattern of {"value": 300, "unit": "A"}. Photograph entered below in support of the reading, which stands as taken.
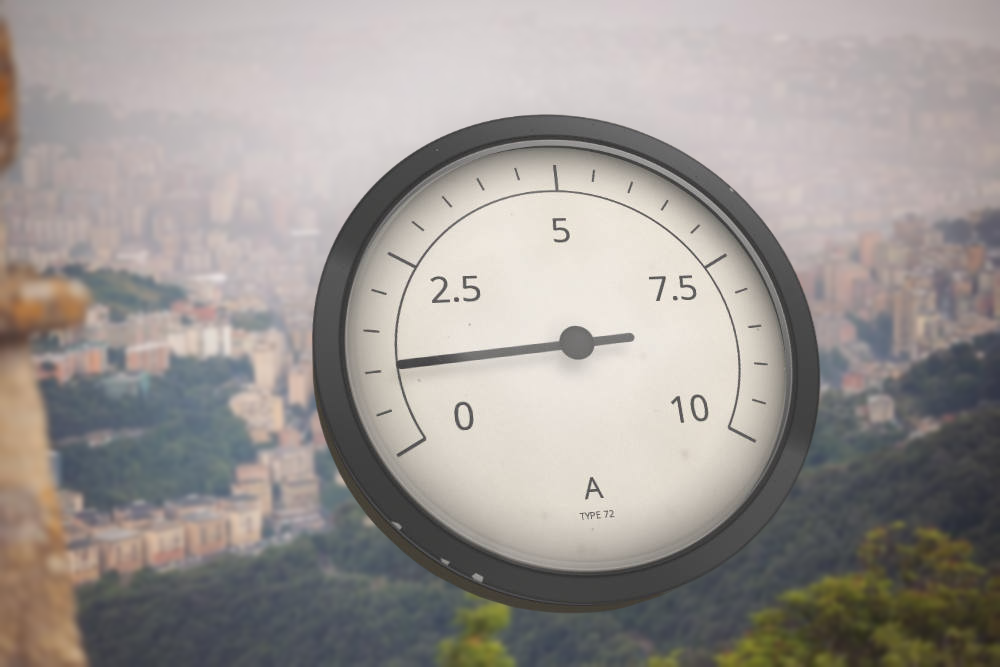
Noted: {"value": 1, "unit": "A"}
